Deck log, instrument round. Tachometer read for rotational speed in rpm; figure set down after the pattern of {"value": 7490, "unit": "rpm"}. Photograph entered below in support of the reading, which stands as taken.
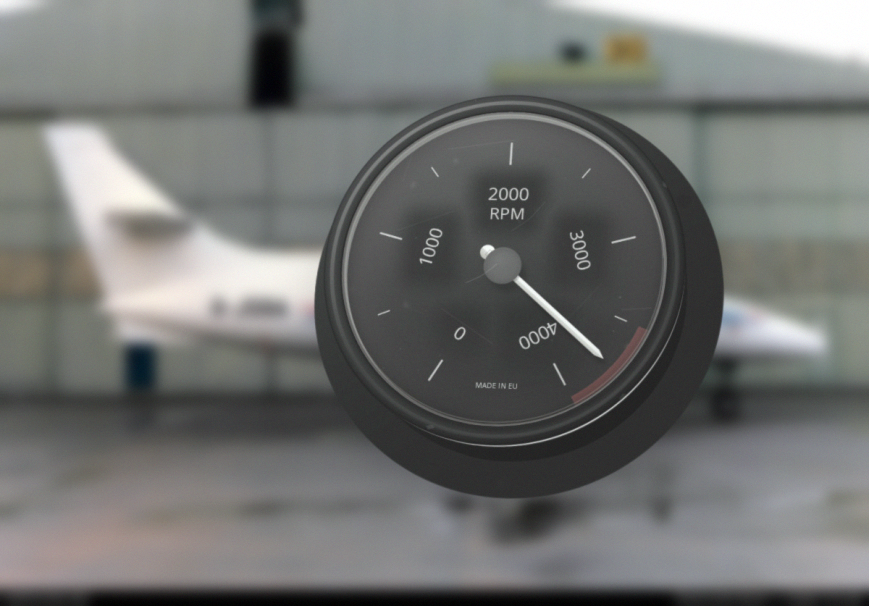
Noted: {"value": 3750, "unit": "rpm"}
